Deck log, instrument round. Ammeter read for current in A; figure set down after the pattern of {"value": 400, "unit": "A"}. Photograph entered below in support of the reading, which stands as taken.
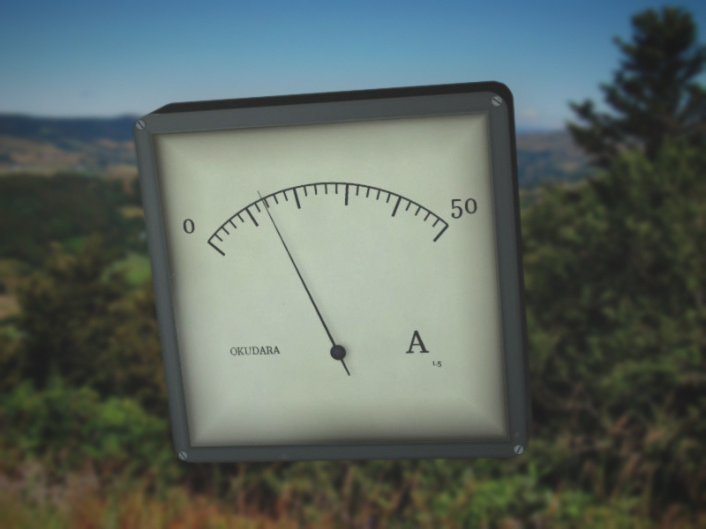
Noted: {"value": 14, "unit": "A"}
